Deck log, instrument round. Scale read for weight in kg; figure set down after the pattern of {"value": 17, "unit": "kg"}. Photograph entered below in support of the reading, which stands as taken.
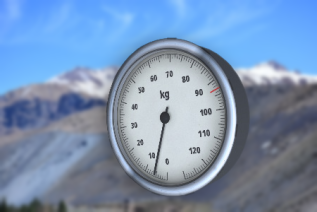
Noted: {"value": 5, "unit": "kg"}
